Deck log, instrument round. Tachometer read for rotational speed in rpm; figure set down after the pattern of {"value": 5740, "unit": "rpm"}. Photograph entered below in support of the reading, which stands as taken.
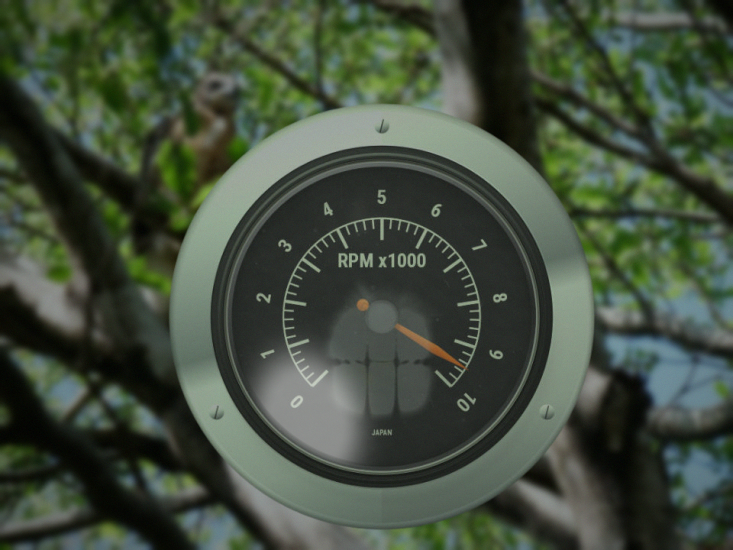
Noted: {"value": 9500, "unit": "rpm"}
